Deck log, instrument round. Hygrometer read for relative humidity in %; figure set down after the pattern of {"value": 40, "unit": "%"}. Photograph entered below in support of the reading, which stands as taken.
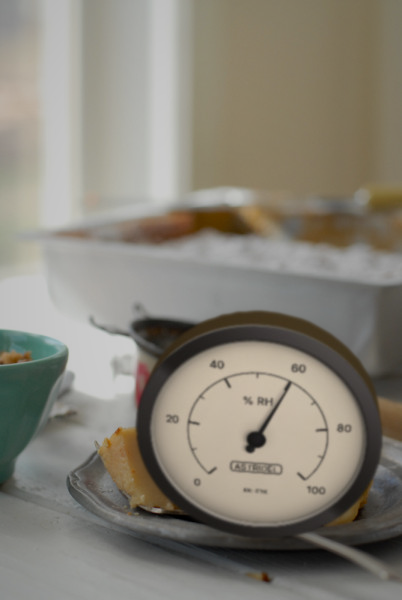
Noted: {"value": 60, "unit": "%"}
